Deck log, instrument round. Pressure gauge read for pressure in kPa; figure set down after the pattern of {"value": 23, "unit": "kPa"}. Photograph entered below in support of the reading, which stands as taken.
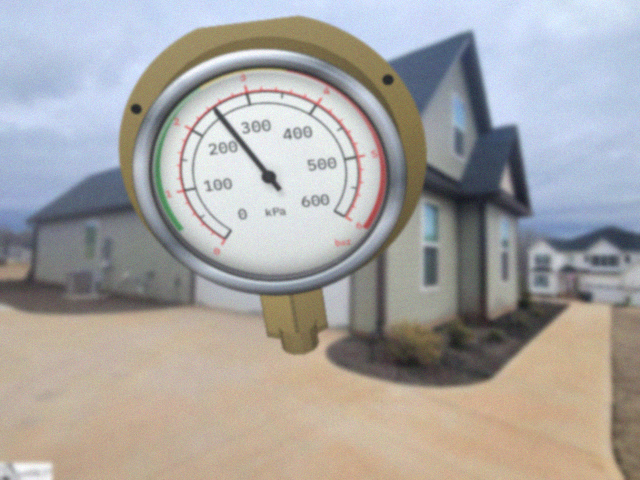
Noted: {"value": 250, "unit": "kPa"}
